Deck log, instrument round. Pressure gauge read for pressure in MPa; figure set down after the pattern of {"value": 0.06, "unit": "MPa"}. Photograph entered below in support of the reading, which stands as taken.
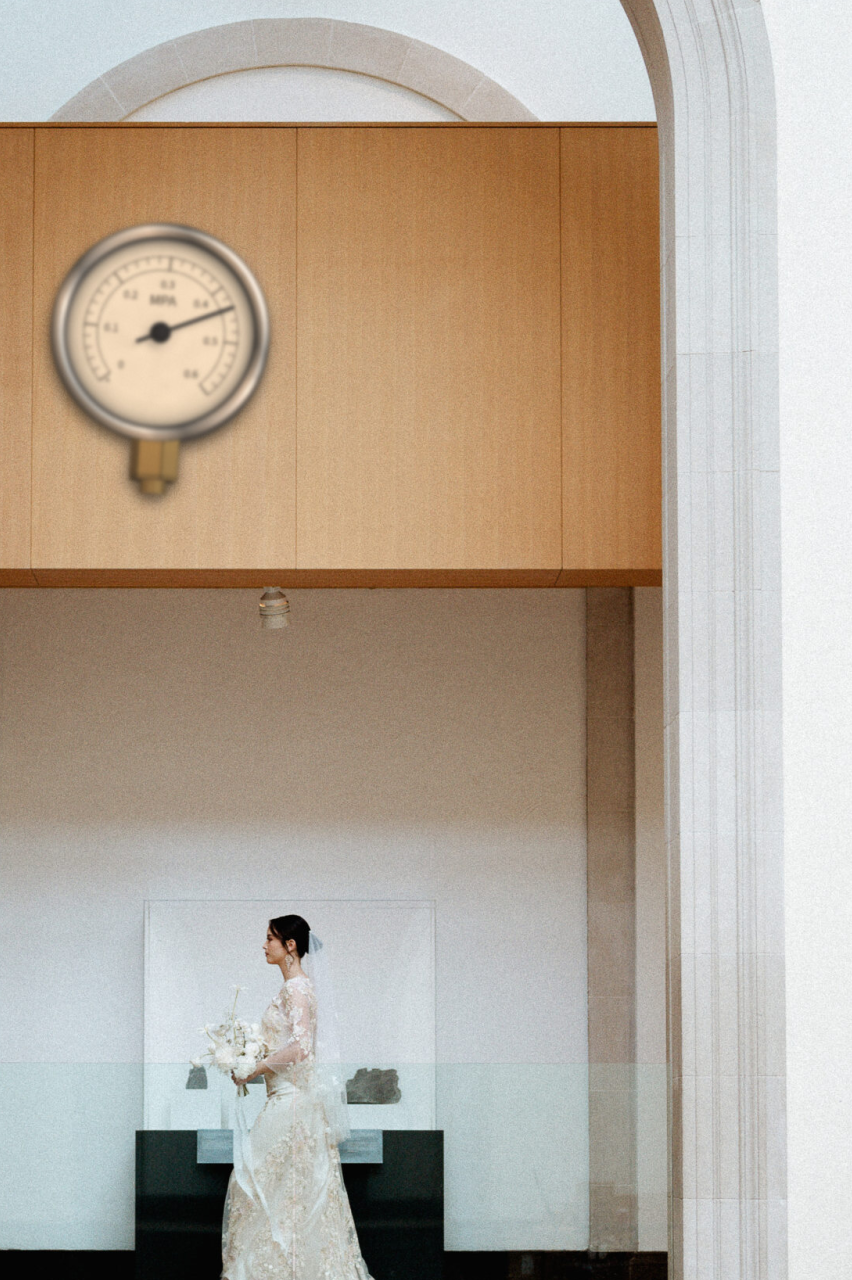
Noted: {"value": 0.44, "unit": "MPa"}
